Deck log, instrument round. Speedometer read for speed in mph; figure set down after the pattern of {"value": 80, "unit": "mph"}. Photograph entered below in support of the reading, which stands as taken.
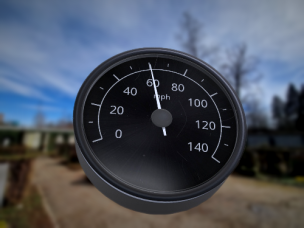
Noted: {"value": 60, "unit": "mph"}
